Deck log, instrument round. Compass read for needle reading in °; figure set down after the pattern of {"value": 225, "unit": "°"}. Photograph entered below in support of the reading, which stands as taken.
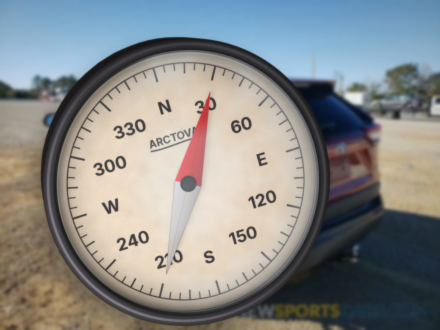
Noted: {"value": 30, "unit": "°"}
